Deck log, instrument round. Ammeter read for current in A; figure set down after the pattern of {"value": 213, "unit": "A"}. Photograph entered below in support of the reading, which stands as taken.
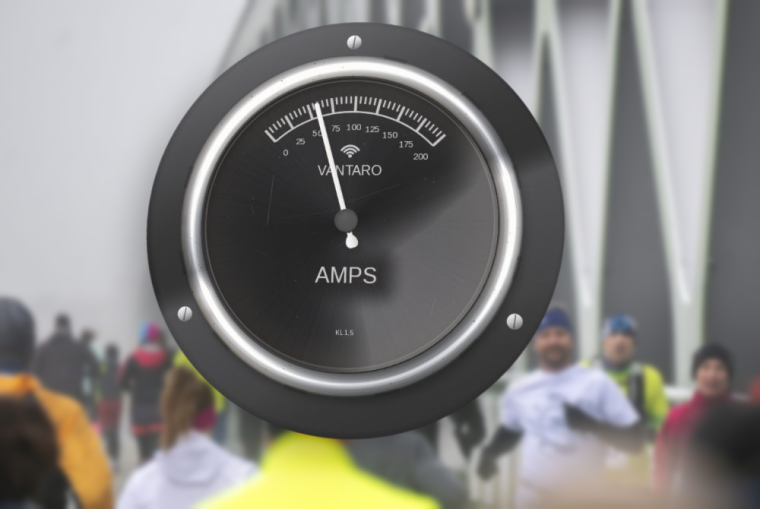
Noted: {"value": 60, "unit": "A"}
